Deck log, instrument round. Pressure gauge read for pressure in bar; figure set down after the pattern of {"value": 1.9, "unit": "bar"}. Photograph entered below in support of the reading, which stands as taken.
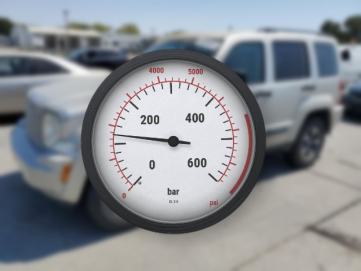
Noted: {"value": 120, "unit": "bar"}
